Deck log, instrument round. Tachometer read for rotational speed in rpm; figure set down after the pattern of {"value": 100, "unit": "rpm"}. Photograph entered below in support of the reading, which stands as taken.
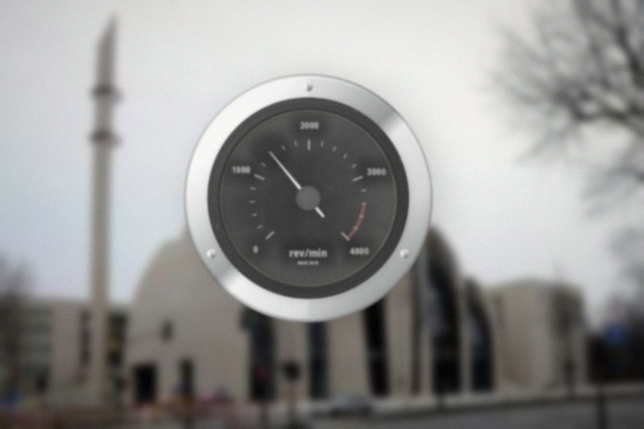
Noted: {"value": 1400, "unit": "rpm"}
